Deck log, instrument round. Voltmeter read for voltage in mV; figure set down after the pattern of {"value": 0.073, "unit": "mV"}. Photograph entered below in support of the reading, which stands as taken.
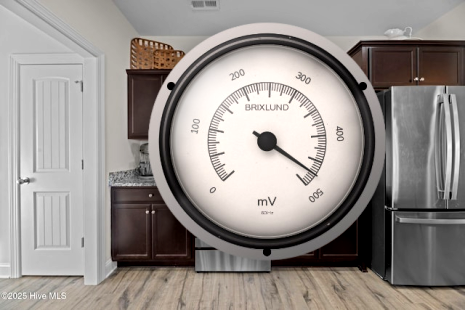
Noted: {"value": 475, "unit": "mV"}
